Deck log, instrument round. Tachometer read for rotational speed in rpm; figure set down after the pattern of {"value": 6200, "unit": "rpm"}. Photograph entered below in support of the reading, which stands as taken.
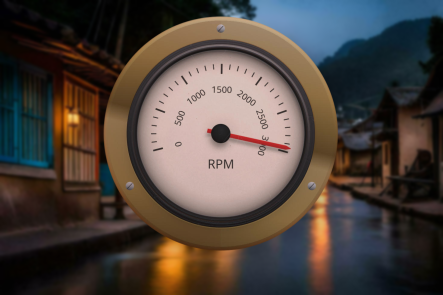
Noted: {"value": 2950, "unit": "rpm"}
